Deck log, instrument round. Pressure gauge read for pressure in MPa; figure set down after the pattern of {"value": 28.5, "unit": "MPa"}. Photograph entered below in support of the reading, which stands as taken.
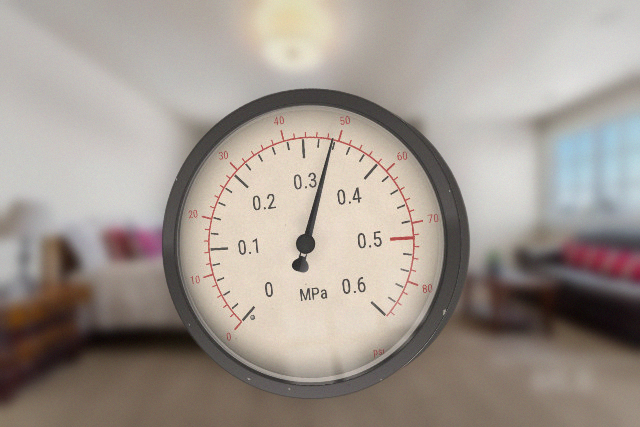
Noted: {"value": 0.34, "unit": "MPa"}
